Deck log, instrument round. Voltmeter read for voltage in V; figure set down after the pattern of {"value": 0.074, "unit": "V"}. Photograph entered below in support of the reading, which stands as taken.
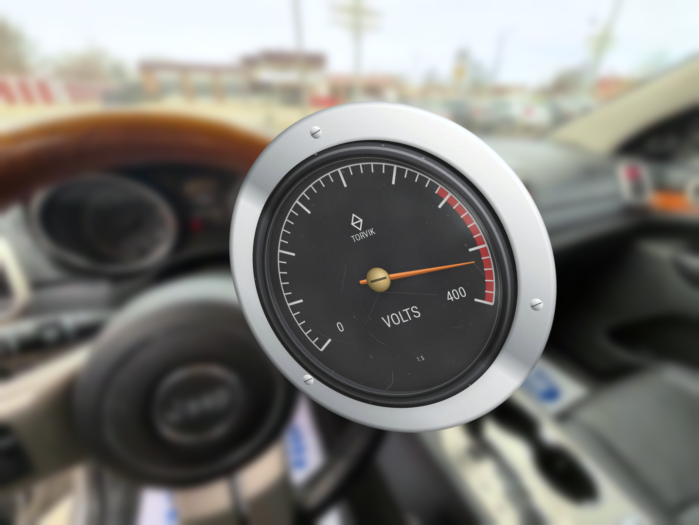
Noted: {"value": 360, "unit": "V"}
